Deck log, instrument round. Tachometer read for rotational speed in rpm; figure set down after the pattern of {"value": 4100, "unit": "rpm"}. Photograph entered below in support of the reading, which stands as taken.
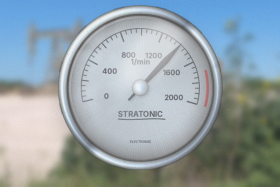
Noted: {"value": 1400, "unit": "rpm"}
